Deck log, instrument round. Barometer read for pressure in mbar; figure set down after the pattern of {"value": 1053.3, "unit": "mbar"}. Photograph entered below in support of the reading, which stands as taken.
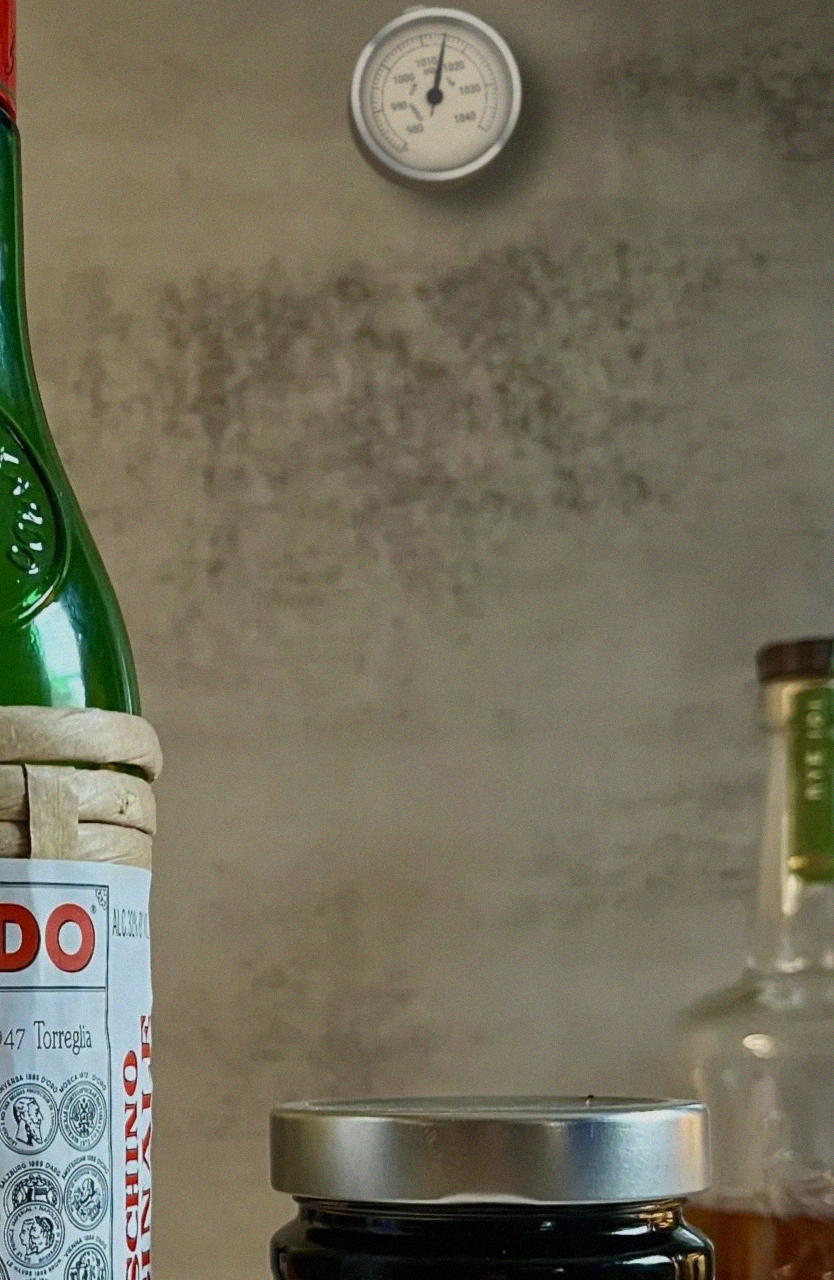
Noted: {"value": 1015, "unit": "mbar"}
